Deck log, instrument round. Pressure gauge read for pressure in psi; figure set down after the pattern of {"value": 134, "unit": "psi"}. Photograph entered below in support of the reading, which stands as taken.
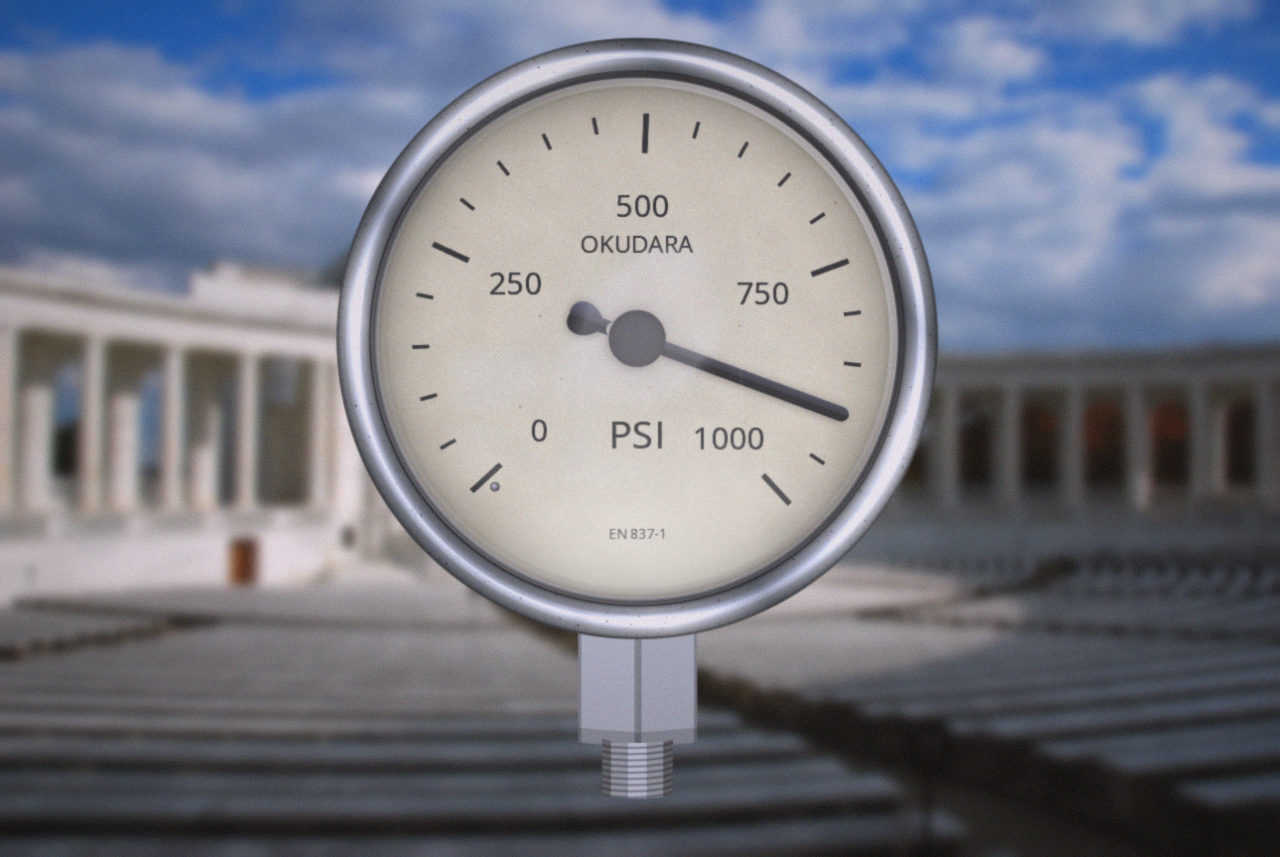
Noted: {"value": 900, "unit": "psi"}
